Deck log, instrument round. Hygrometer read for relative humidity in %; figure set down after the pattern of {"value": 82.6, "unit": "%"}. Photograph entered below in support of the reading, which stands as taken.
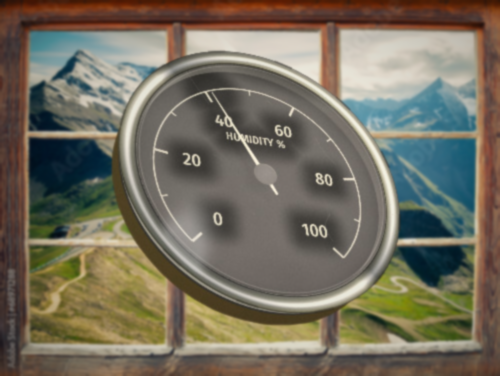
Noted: {"value": 40, "unit": "%"}
